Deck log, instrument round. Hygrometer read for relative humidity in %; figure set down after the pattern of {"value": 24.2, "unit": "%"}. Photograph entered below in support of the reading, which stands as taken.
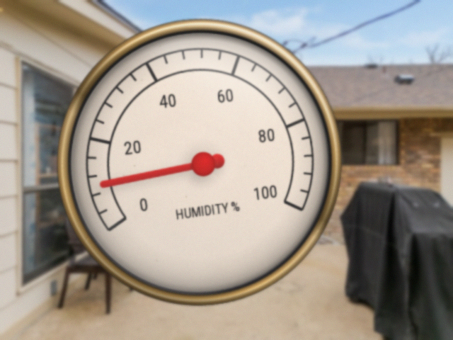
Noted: {"value": 10, "unit": "%"}
